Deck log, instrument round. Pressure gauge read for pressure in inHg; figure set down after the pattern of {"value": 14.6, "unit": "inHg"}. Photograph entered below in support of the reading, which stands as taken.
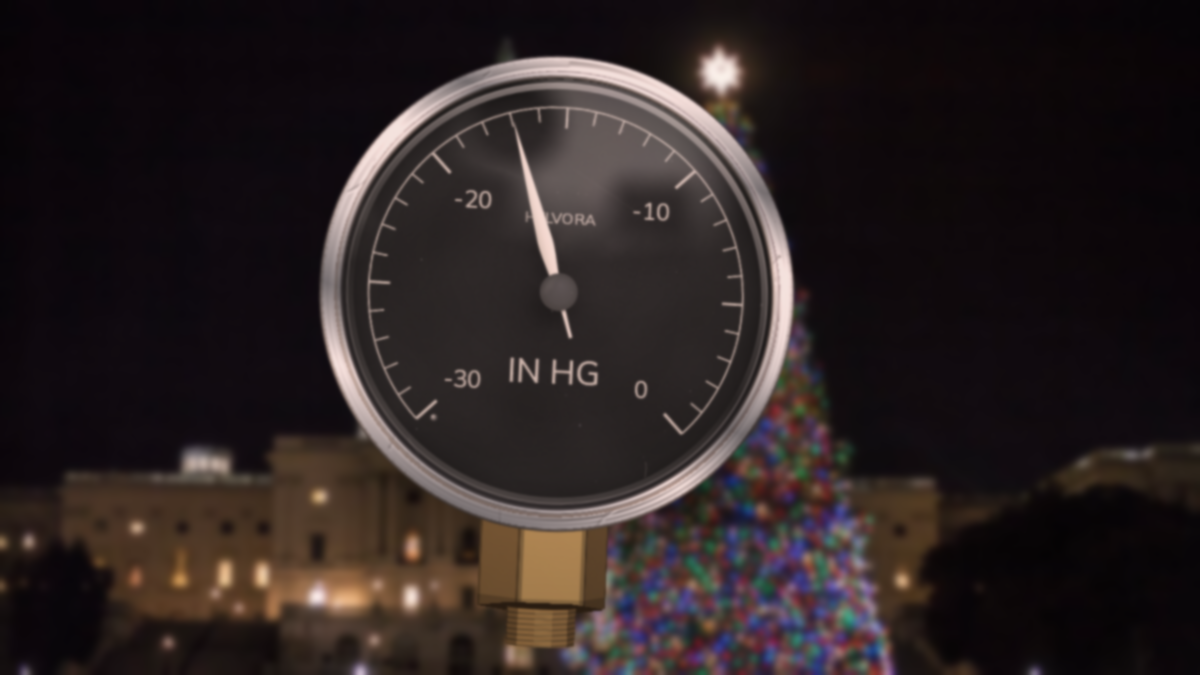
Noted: {"value": -17, "unit": "inHg"}
